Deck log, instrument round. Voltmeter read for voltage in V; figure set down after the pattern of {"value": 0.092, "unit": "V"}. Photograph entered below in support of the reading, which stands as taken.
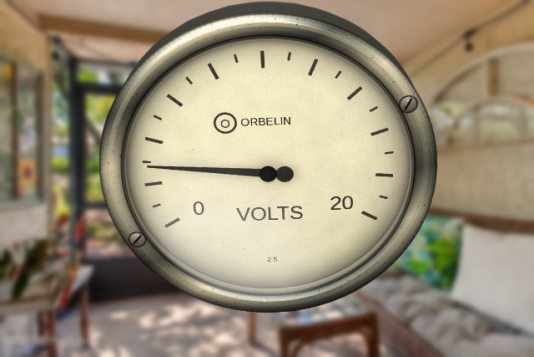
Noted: {"value": 3, "unit": "V"}
